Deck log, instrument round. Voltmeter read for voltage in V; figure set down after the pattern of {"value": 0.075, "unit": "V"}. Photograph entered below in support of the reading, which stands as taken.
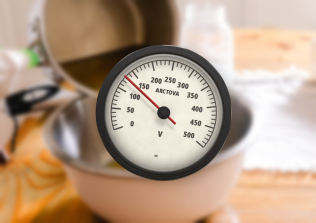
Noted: {"value": 130, "unit": "V"}
